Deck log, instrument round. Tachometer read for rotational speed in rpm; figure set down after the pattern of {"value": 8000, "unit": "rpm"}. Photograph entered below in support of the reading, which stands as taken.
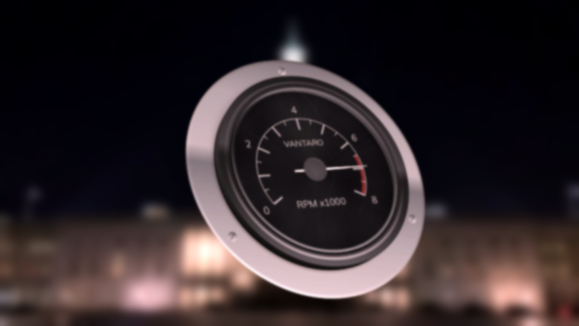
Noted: {"value": 7000, "unit": "rpm"}
